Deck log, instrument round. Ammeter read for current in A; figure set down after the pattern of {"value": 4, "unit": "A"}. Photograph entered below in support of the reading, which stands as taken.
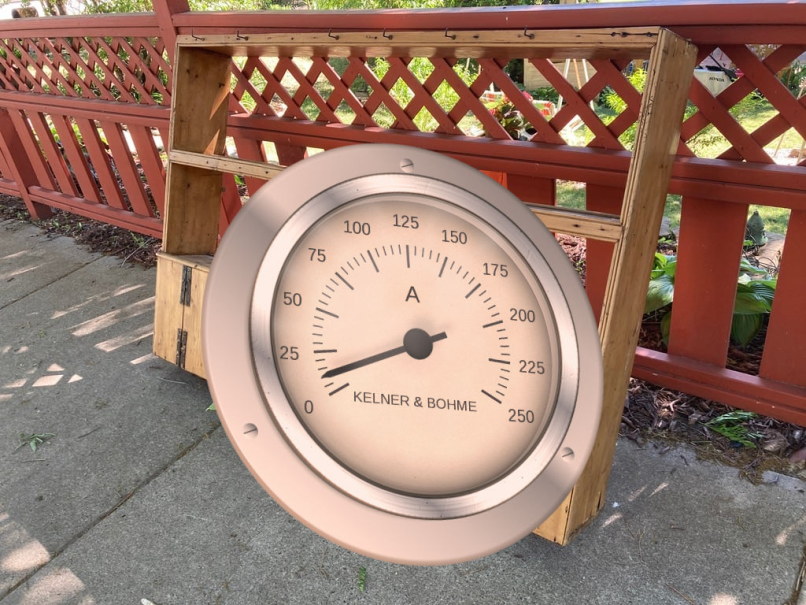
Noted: {"value": 10, "unit": "A"}
